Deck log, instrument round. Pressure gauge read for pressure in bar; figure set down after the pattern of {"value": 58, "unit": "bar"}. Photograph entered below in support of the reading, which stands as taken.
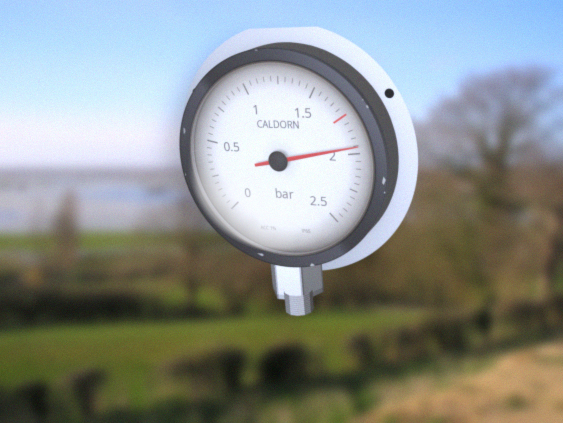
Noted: {"value": 1.95, "unit": "bar"}
